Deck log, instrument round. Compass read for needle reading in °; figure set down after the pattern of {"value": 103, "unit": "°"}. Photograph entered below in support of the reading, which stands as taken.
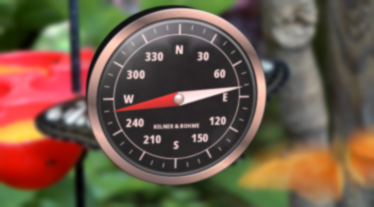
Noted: {"value": 260, "unit": "°"}
